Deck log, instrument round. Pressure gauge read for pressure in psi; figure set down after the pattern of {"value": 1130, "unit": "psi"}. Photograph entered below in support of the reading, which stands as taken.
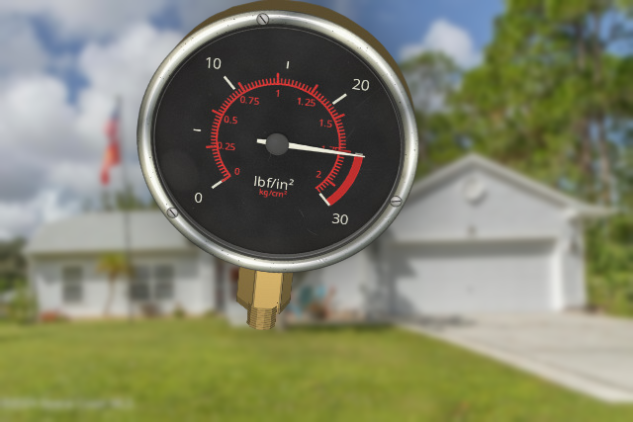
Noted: {"value": 25, "unit": "psi"}
